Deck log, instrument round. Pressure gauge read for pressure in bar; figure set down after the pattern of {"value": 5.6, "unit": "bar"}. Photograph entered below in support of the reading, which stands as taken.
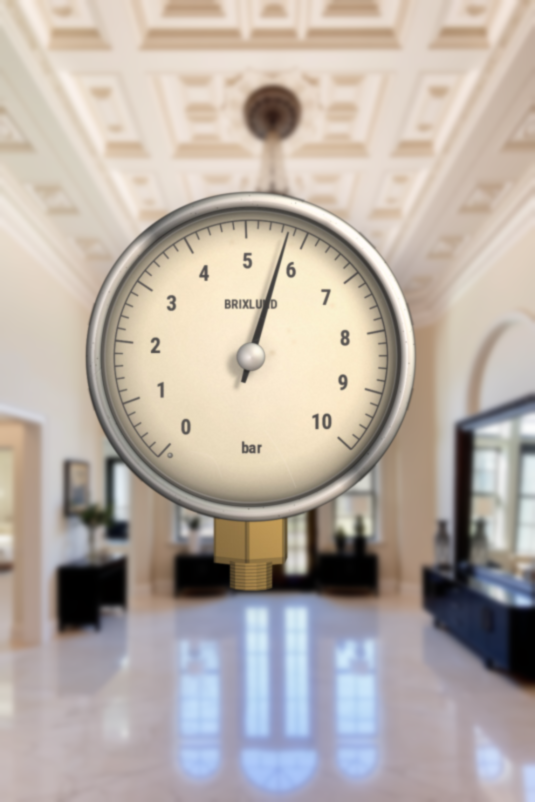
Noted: {"value": 5.7, "unit": "bar"}
